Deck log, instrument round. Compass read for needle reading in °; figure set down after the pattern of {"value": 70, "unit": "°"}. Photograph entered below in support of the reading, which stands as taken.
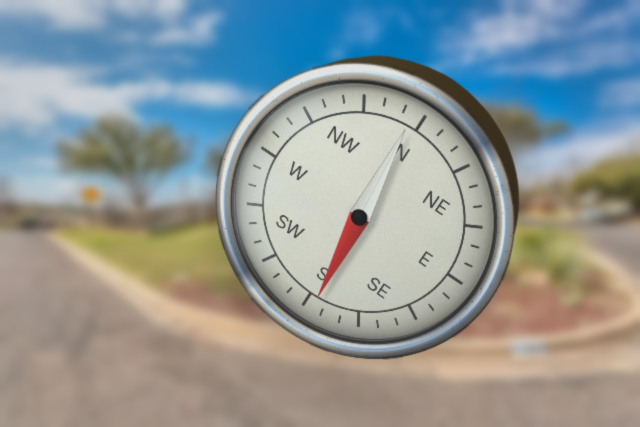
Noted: {"value": 175, "unit": "°"}
